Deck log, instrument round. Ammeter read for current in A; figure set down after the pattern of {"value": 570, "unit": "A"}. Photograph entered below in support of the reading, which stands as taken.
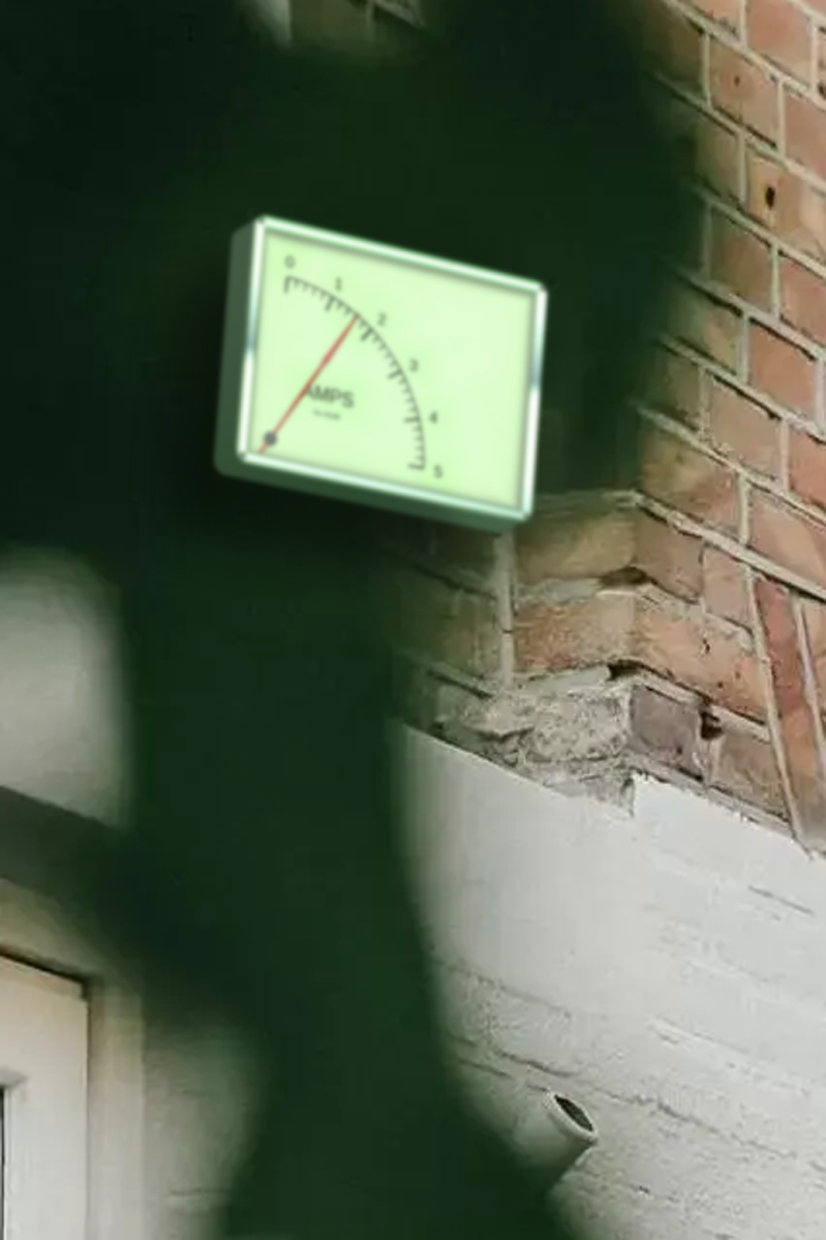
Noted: {"value": 1.6, "unit": "A"}
